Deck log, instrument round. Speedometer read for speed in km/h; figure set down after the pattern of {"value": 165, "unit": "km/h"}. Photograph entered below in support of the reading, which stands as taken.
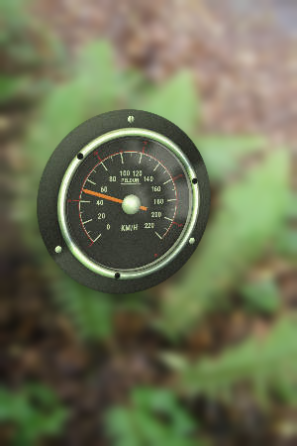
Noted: {"value": 50, "unit": "km/h"}
